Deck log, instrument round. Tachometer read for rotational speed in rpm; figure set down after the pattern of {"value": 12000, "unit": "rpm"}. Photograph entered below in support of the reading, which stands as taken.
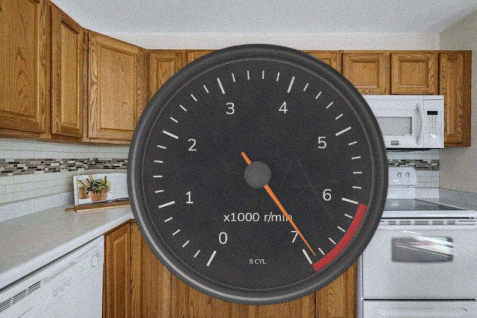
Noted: {"value": 6900, "unit": "rpm"}
